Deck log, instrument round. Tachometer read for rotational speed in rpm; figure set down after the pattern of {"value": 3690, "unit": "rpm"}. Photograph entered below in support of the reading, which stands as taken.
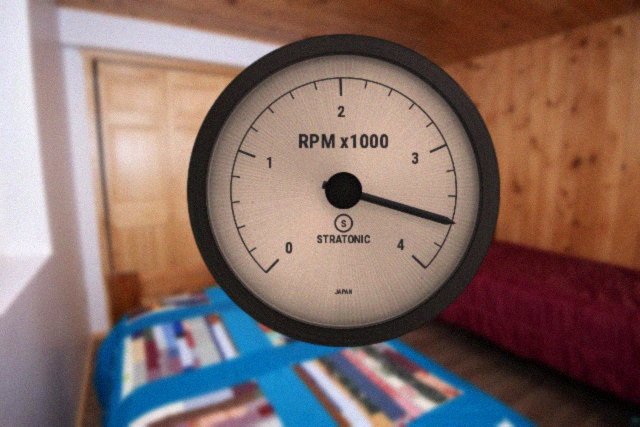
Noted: {"value": 3600, "unit": "rpm"}
